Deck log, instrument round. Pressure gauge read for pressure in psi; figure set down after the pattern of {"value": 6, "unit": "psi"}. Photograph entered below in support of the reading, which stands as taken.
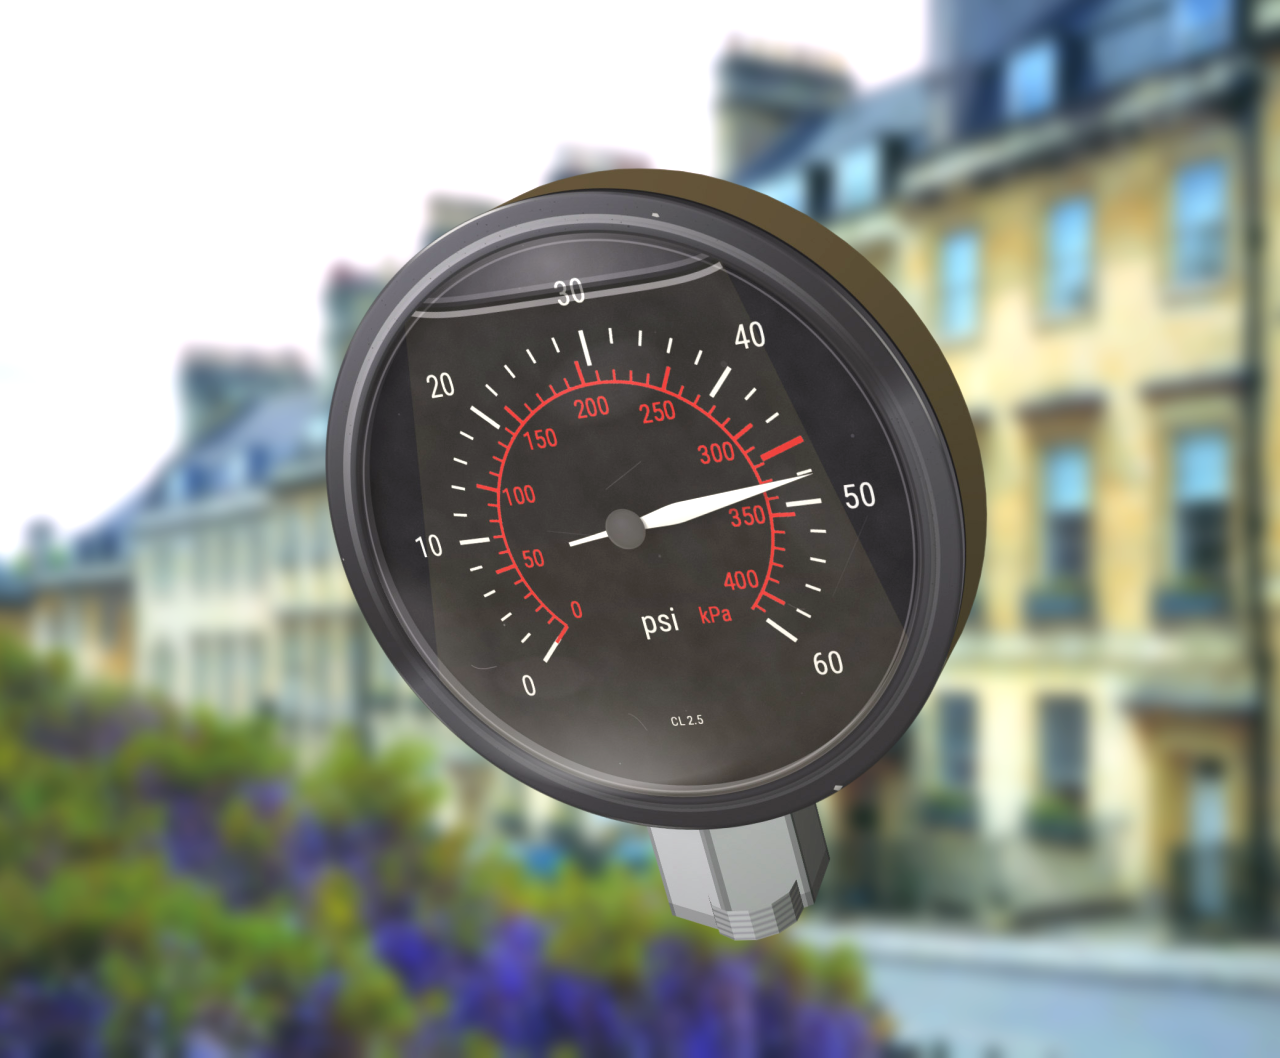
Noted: {"value": 48, "unit": "psi"}
